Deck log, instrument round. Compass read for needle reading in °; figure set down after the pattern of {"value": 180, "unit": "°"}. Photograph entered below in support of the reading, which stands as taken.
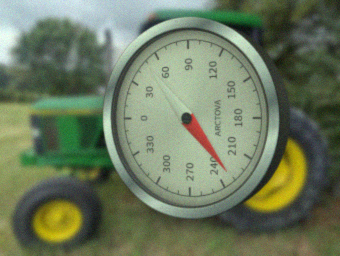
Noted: {"value": 230, "unit": "°"}
